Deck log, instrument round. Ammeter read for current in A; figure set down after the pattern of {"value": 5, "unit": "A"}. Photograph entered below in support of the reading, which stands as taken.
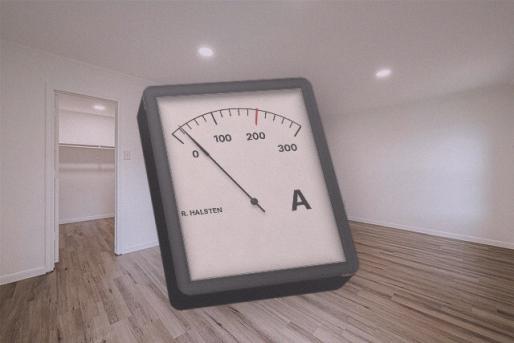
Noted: {"value": 20, "unit": "A"}
